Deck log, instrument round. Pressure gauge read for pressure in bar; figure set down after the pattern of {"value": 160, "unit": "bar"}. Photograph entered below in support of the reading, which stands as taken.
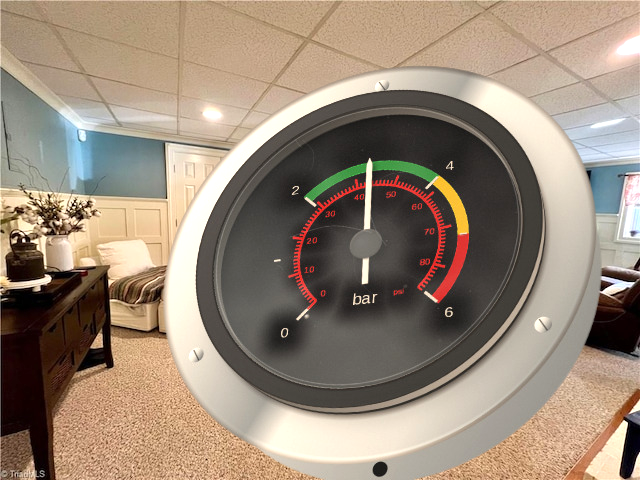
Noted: {"value": 3, "unit": "bar"}
